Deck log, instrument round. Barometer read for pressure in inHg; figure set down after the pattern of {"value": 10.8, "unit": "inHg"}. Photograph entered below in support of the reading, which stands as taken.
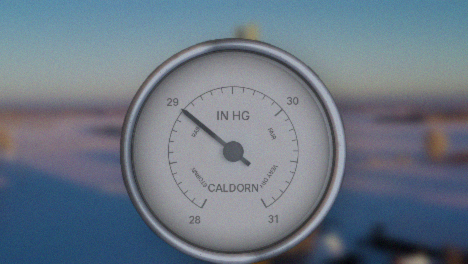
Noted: {"value": 29, "unit": "inHg"}
